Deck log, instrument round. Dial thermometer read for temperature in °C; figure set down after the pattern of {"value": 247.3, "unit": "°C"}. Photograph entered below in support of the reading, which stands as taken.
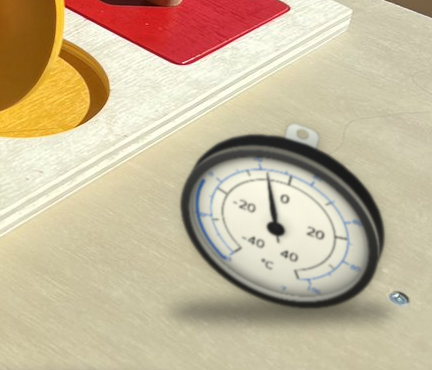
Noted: {"value": -5, "unit": "°C"}
